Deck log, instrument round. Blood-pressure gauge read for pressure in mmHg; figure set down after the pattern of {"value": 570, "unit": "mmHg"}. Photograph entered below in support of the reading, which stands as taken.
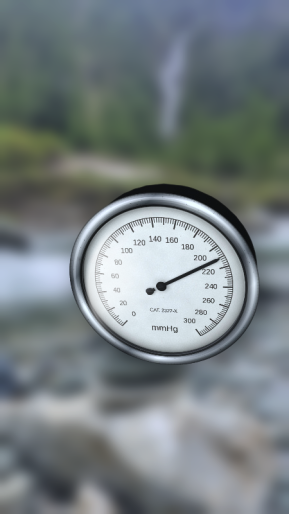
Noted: {"value": 210, "unit": "mmHg"}
